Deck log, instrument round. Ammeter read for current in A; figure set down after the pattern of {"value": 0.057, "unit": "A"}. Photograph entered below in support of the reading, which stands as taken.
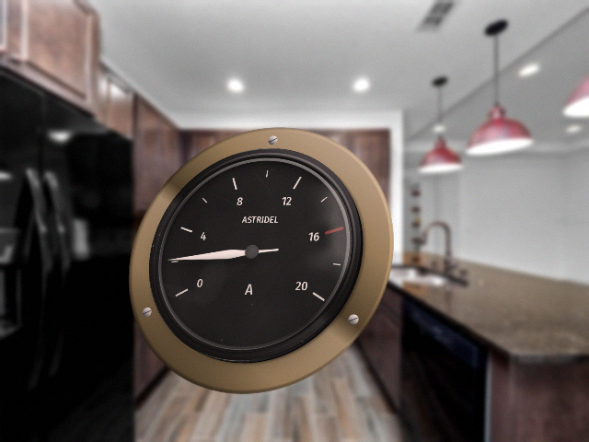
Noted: {"value": 2, "unit": "A"}
